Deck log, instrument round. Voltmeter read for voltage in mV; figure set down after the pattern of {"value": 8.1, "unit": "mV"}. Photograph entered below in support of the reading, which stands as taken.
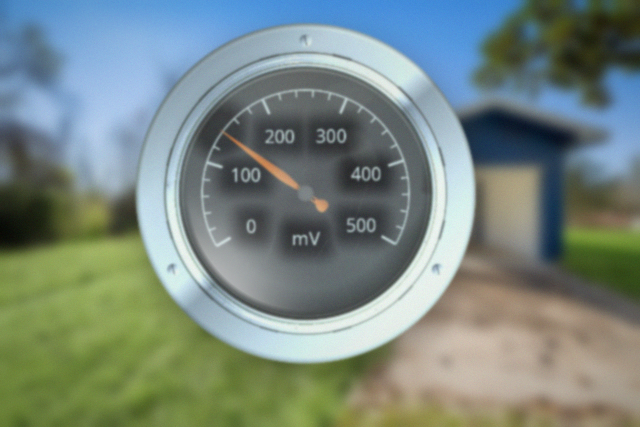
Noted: {"value": 140, "unit": "mV"}
